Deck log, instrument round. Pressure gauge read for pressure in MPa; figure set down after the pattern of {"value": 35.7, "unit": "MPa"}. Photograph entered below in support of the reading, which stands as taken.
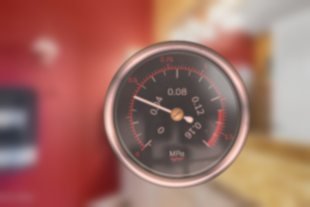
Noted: {"value": 0.04, "unit": "MPa"}
